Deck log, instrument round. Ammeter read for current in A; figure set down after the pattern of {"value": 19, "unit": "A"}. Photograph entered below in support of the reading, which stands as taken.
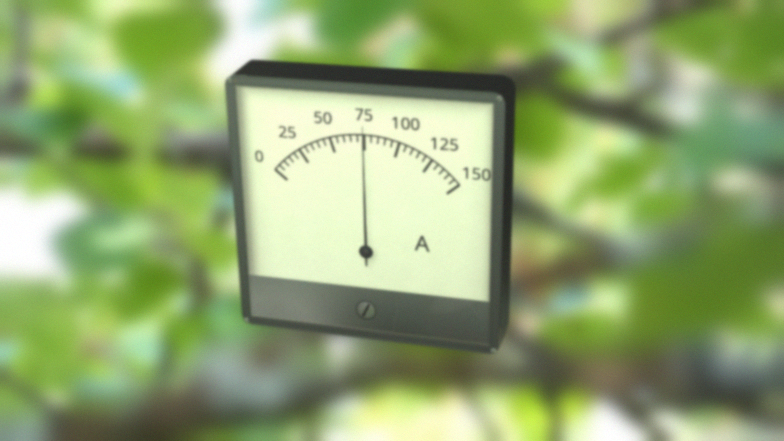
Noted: {"value": 75, "unit": "A"}
